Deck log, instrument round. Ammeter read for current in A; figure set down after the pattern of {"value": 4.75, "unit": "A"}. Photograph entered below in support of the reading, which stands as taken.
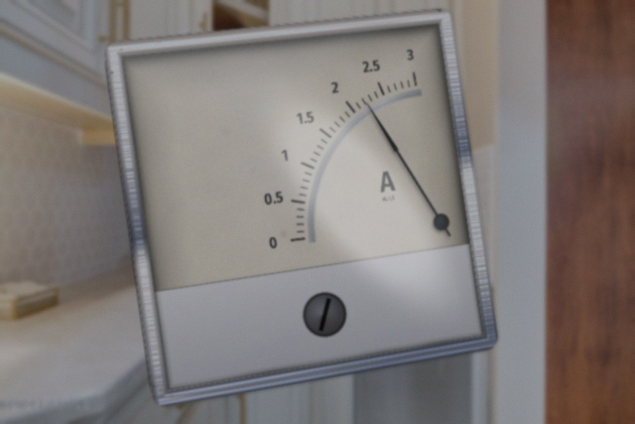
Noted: {"value": 2.2, "unit": "A"}
